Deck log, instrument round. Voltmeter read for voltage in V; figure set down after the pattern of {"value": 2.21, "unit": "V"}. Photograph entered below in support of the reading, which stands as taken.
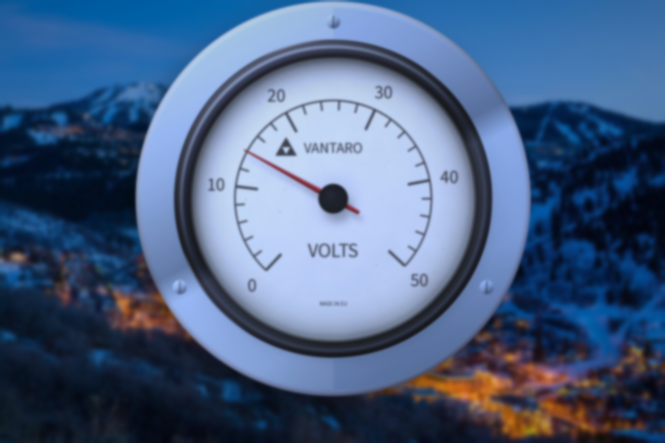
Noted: {"value": 14, "unit": "V"}
